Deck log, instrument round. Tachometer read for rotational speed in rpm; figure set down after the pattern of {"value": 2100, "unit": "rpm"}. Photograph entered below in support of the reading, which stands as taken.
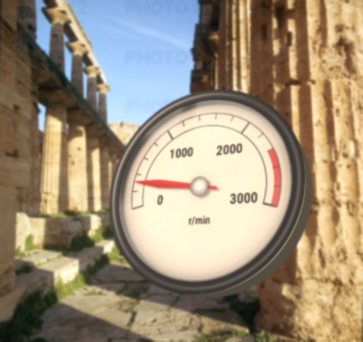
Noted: {"value": 300, "unit": "rpm"}
